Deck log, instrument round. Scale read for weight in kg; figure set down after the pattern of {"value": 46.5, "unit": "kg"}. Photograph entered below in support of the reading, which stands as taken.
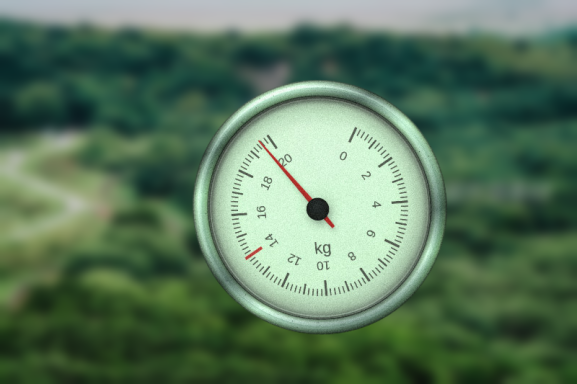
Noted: {"value": 19.6, "unit": "kg"}
